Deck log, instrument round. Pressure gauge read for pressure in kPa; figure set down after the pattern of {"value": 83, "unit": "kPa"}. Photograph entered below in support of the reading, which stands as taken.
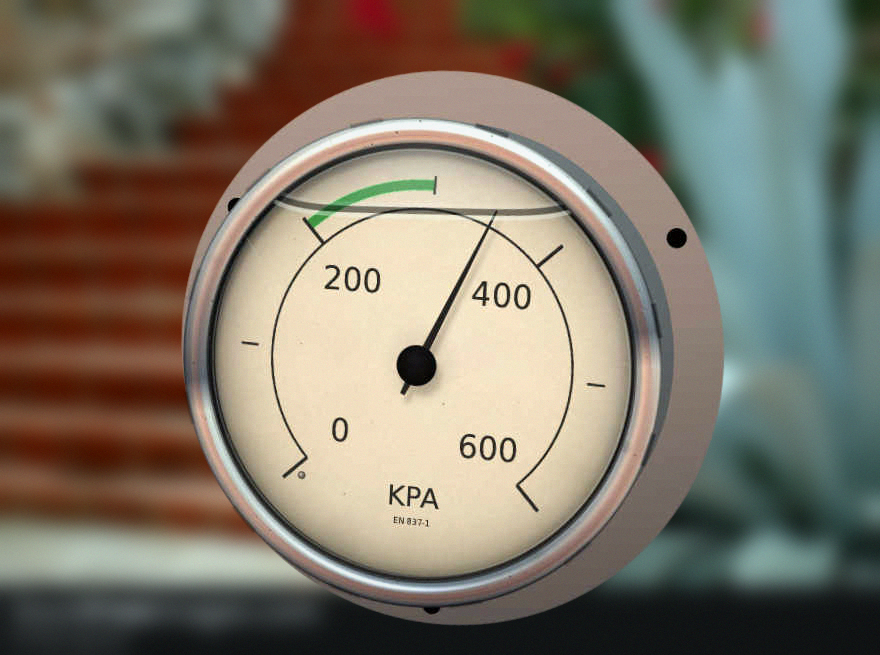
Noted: {"value": 350, "unit": "kPa"}
